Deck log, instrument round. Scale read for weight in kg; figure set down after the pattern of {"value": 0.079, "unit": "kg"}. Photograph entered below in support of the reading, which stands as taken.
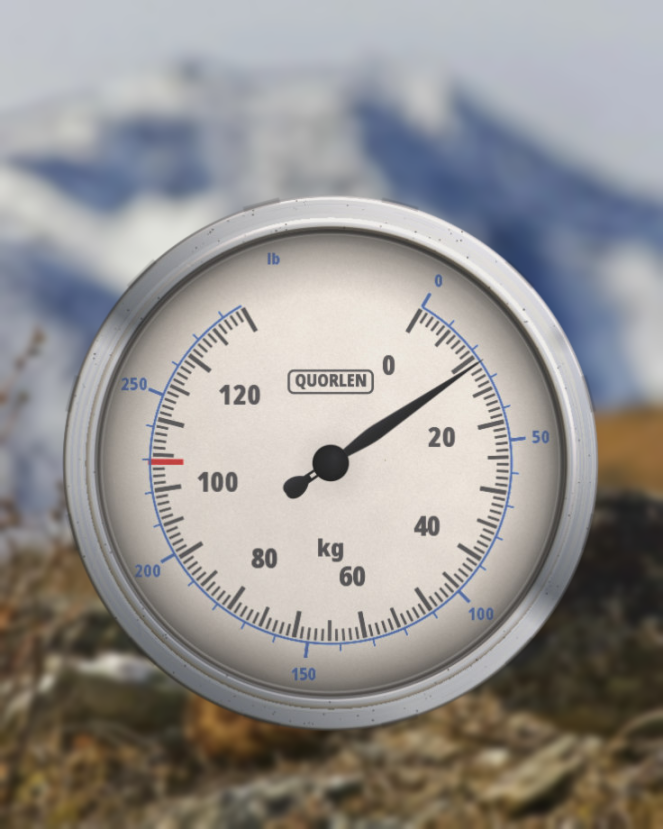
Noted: {"value": 11, "unit": "kg"}
